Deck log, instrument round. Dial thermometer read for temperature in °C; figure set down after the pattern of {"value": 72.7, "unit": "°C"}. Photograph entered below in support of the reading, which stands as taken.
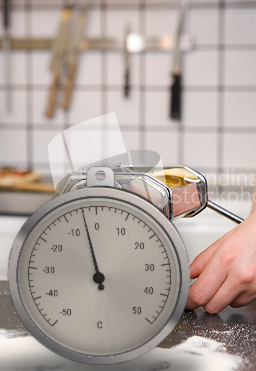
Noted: {"value": -4, "unit": "°C"}
